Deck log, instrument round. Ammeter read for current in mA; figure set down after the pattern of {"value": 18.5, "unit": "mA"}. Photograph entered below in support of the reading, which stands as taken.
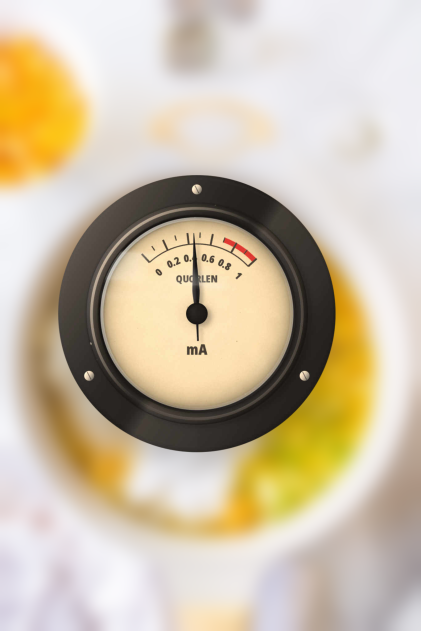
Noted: {"value": 0.45, "unit": "mA"}
